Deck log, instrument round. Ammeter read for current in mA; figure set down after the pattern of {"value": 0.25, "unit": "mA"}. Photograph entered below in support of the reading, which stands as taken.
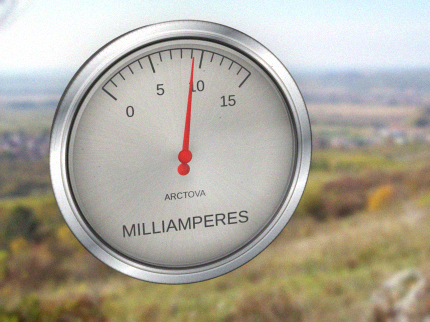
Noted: {"value": 9, "unit": "mA"}
